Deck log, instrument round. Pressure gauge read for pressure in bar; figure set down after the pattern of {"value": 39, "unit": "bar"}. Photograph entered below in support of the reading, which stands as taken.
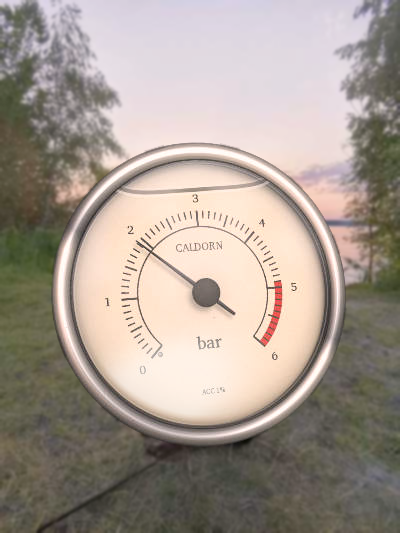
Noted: {"value": 1.9, "unit": "bar"}
